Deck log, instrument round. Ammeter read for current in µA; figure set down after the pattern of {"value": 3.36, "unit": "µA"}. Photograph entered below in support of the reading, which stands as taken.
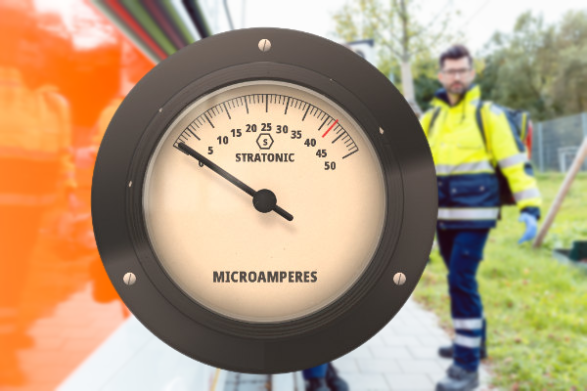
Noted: {"value": 1, "unit": "µA"}
